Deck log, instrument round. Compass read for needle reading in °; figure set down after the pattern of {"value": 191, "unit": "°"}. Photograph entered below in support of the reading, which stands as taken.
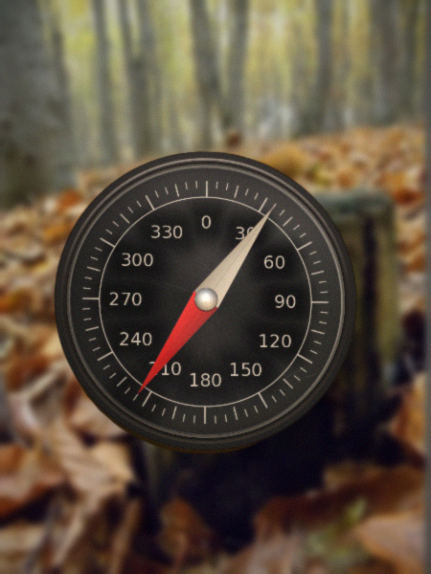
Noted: {"value": 215, "unit": "°"}
